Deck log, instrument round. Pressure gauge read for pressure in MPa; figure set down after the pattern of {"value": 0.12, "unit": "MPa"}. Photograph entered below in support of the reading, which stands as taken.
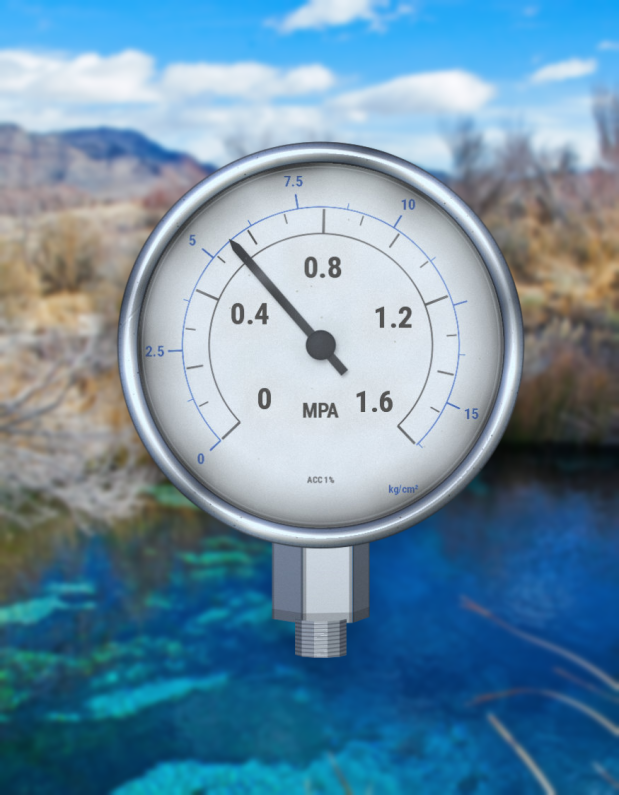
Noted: {"value": 0.55, "unit": "MPa"}
